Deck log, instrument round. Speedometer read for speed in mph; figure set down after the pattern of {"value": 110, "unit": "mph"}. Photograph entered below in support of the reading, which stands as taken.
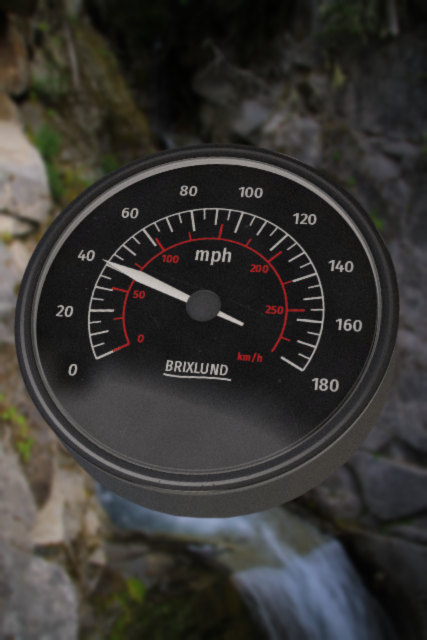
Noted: {"value": 40, "unit": "mph"}
